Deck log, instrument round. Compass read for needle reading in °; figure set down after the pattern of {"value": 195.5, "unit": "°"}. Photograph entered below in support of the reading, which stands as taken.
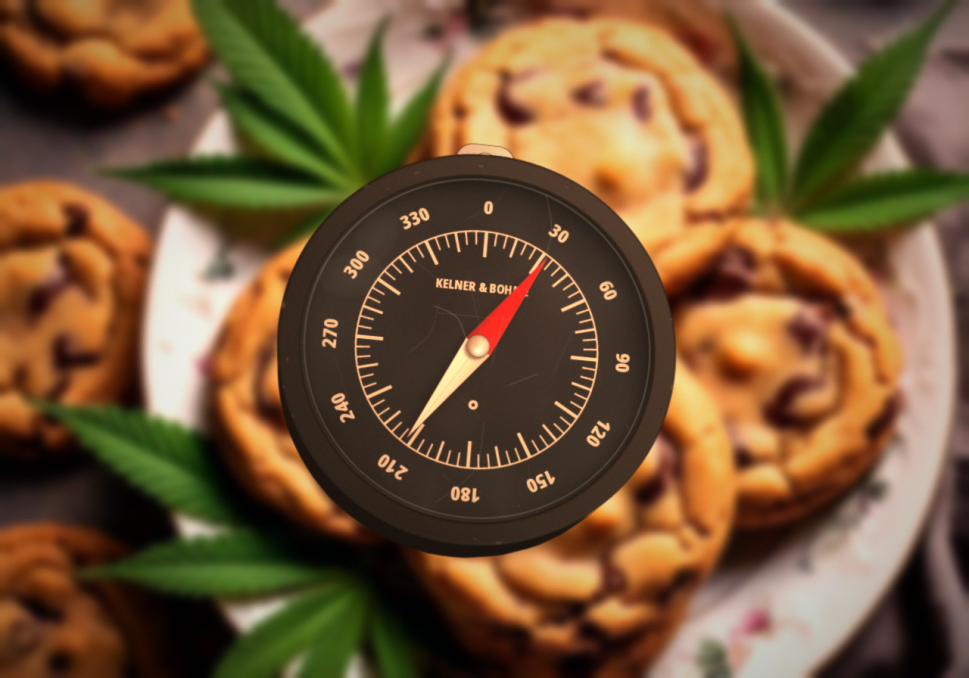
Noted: {"value": 32.5, "unit": "°"}
